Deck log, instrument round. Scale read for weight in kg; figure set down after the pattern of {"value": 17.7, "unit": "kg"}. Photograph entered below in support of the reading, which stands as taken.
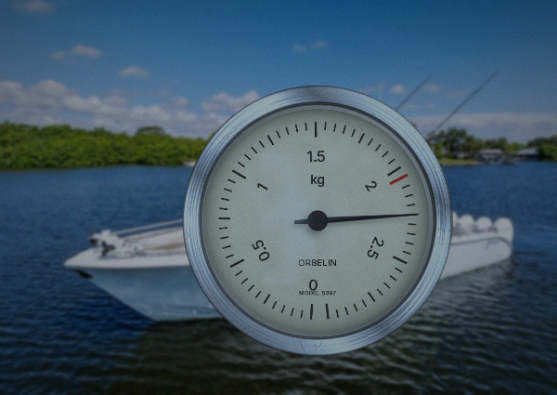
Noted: {"value": 2.25, "unit": "kg"}
